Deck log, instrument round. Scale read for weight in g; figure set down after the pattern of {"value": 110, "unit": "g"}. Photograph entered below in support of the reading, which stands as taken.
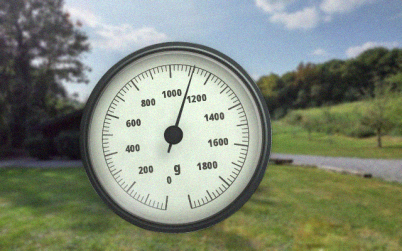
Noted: {"value": 1120, "unit": "g"}
